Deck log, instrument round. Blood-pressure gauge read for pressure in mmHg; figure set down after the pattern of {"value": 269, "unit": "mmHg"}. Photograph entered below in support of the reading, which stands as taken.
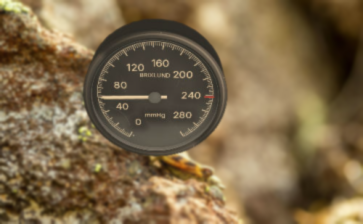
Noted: {"value": 60, "unit": "mmHg"}
